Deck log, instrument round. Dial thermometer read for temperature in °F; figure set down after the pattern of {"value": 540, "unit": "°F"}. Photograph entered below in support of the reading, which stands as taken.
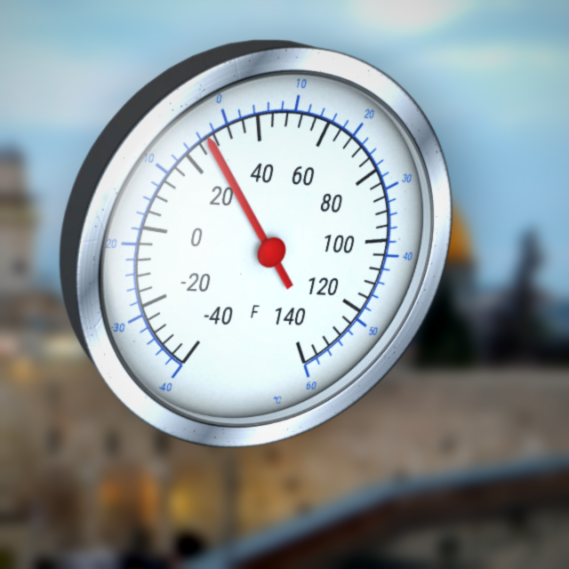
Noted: {"value": 26, "unit": "°F"}
